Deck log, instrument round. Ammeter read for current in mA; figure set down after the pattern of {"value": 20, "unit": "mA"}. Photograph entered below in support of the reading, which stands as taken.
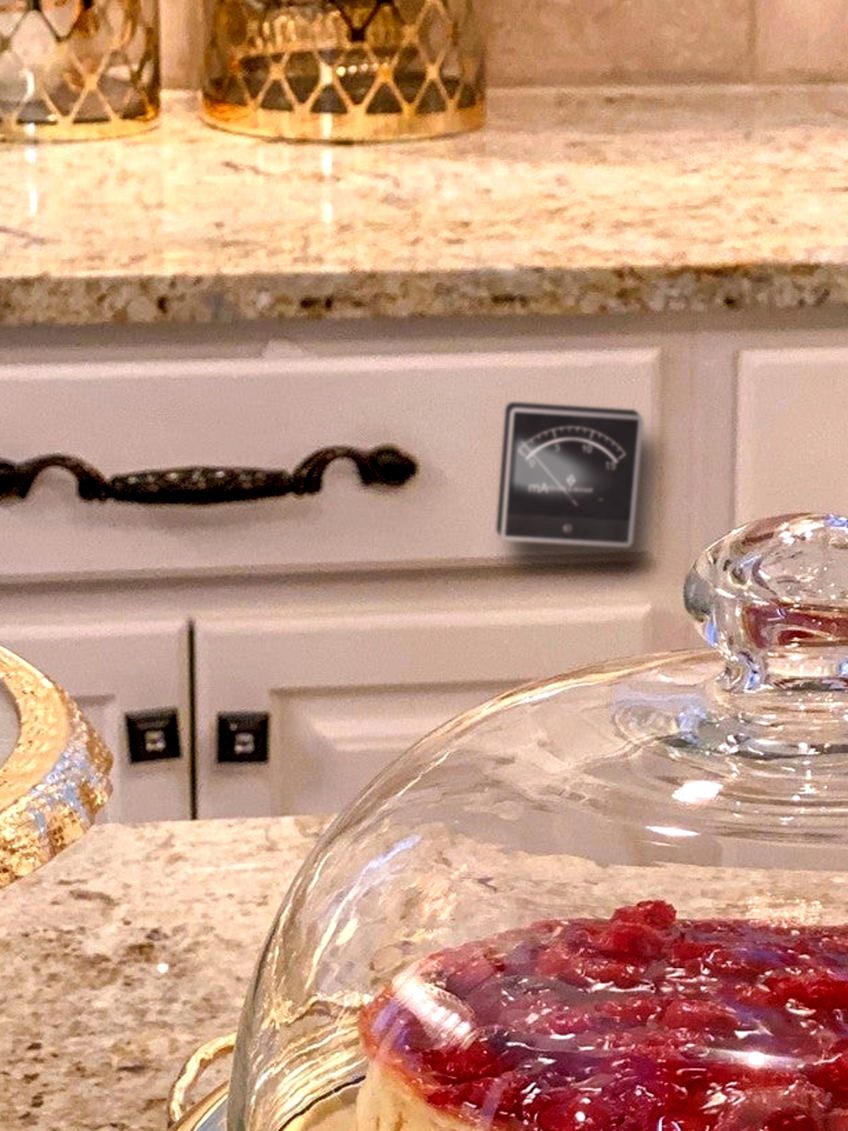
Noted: {"value": 1, "unit": "mA"}
